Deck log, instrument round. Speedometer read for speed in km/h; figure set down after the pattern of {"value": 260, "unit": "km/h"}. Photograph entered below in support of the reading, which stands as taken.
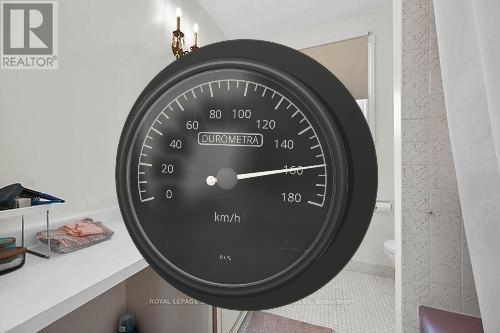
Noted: {"value": 160, "unit": "km/h"}
